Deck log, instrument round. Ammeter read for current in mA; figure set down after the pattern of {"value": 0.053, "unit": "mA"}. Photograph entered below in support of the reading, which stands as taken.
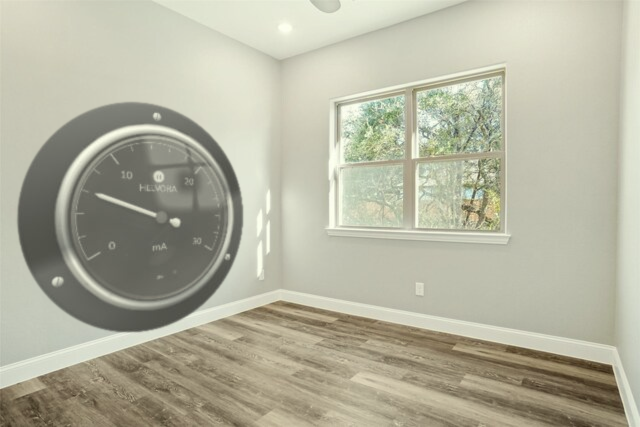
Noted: {"value": 6, "unit": "mA"}
